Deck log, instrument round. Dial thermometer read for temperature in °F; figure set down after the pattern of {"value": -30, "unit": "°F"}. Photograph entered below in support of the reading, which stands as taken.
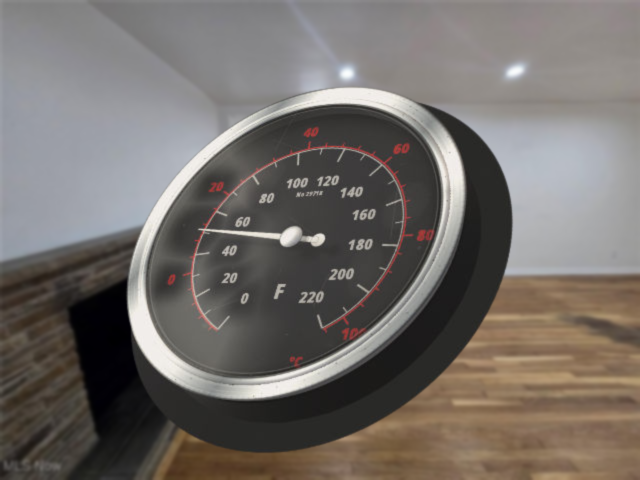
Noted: {"value": 50, "unit": "°F"}
